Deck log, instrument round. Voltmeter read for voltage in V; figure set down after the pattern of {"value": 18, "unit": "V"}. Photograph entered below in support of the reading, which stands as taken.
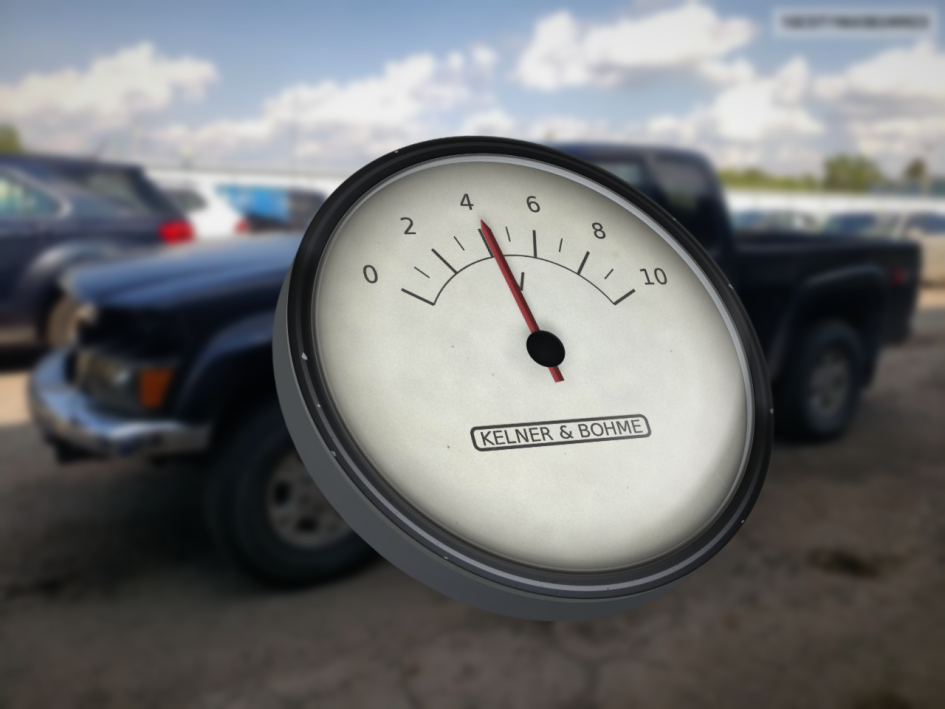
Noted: {"value": 4, "unit": "V"}
